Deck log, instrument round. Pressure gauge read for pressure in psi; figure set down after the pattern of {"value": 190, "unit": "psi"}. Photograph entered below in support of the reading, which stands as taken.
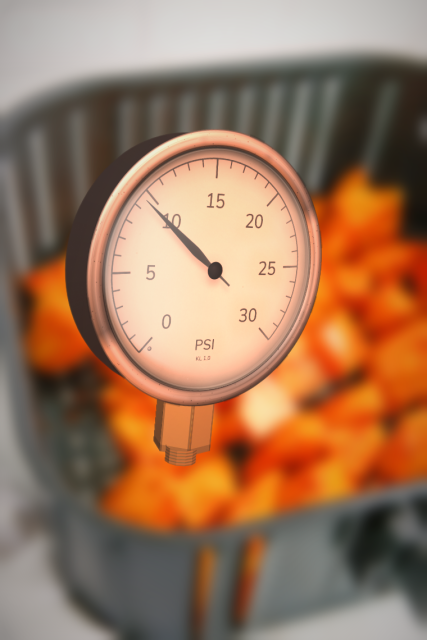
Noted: {"value": 9.5, "unit": "psi"}
